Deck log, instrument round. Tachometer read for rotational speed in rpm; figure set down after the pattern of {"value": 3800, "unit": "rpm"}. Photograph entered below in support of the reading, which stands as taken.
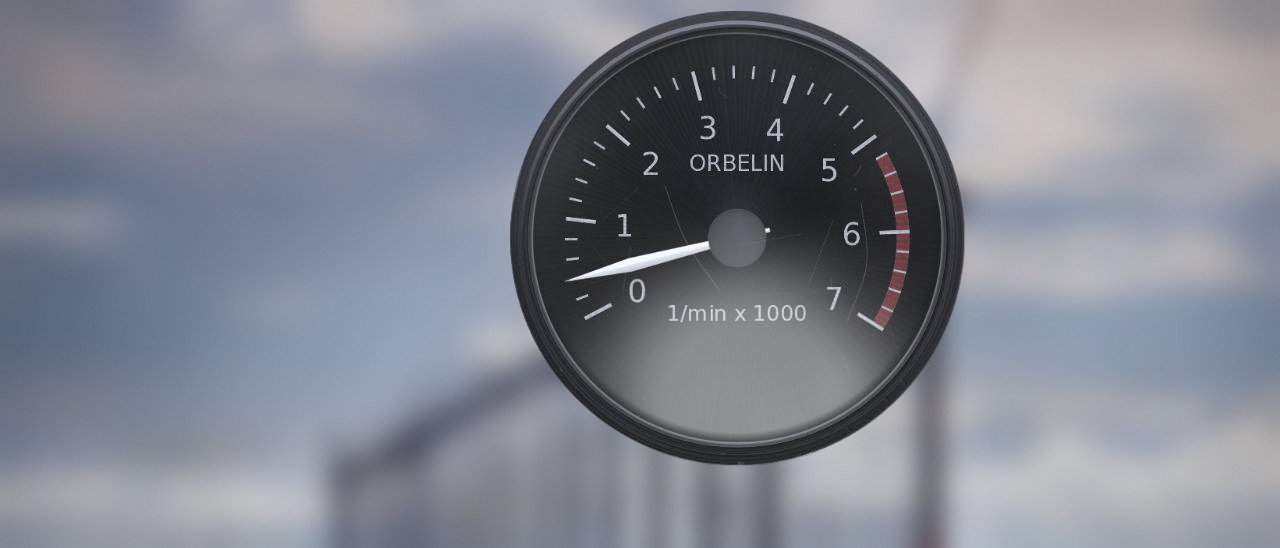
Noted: {"value": 400, "unit": "rpm"}
